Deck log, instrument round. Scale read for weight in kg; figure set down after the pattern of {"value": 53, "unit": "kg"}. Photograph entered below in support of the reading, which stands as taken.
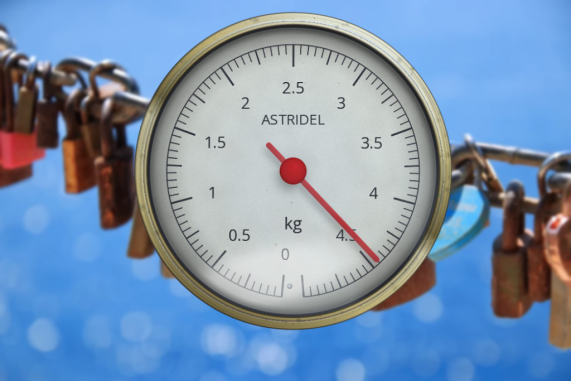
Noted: {"value": 4.45, "unit": "kg"}
